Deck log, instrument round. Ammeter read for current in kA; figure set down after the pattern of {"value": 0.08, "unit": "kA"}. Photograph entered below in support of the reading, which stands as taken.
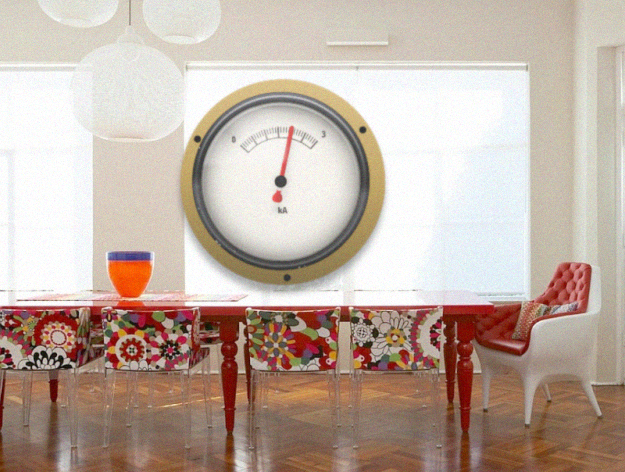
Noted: {"value": 2, "unit": "kA"}
